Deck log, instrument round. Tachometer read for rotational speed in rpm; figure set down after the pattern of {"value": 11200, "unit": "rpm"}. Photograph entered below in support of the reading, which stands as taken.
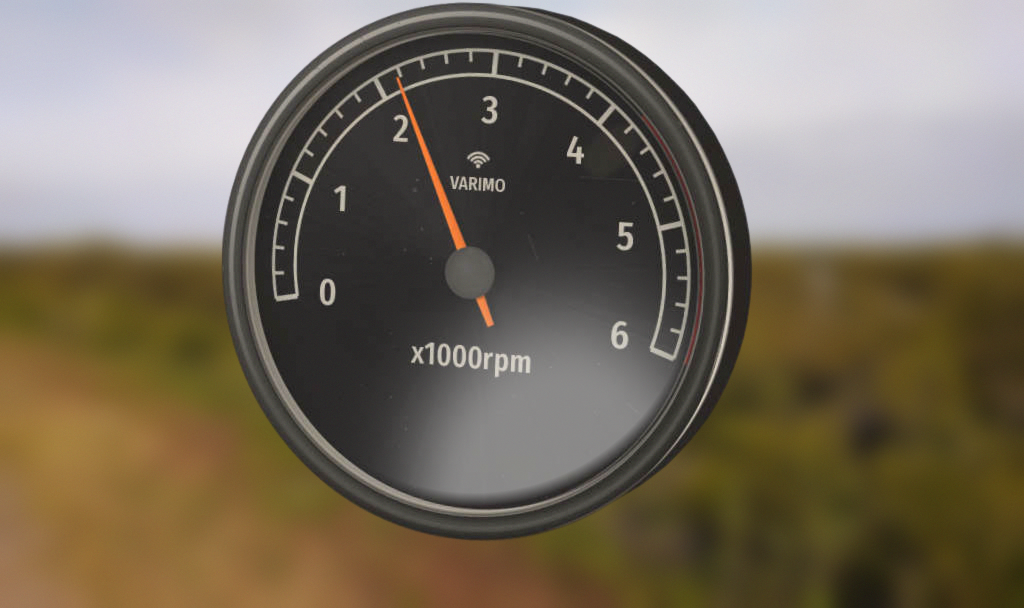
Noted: {"value": 2200, "unit": "rpm"}
